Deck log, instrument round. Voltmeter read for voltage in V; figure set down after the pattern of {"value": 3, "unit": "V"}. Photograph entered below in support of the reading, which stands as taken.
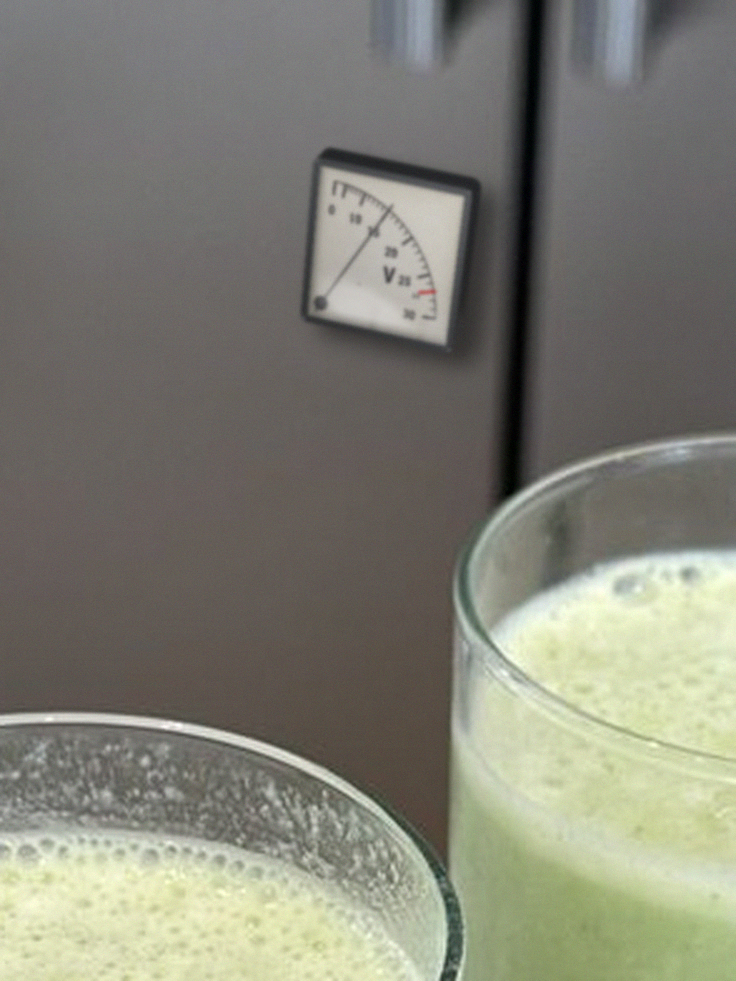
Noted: {"value": 15, "unit": "V"}
